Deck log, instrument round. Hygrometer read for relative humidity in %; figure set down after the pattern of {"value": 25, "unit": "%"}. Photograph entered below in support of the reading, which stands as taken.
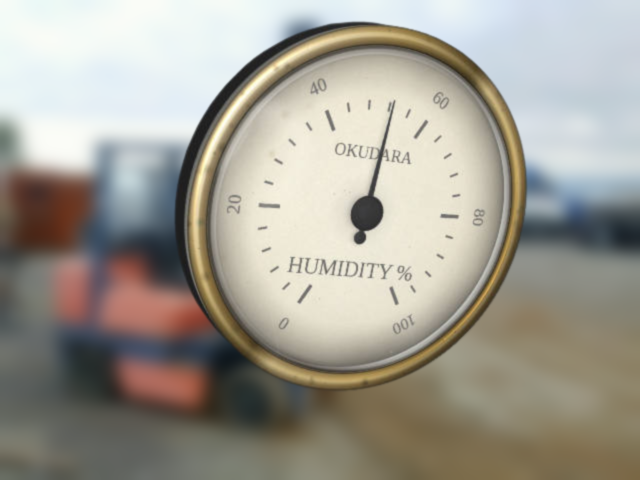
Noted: {"value": 52, "unit": "%"}
